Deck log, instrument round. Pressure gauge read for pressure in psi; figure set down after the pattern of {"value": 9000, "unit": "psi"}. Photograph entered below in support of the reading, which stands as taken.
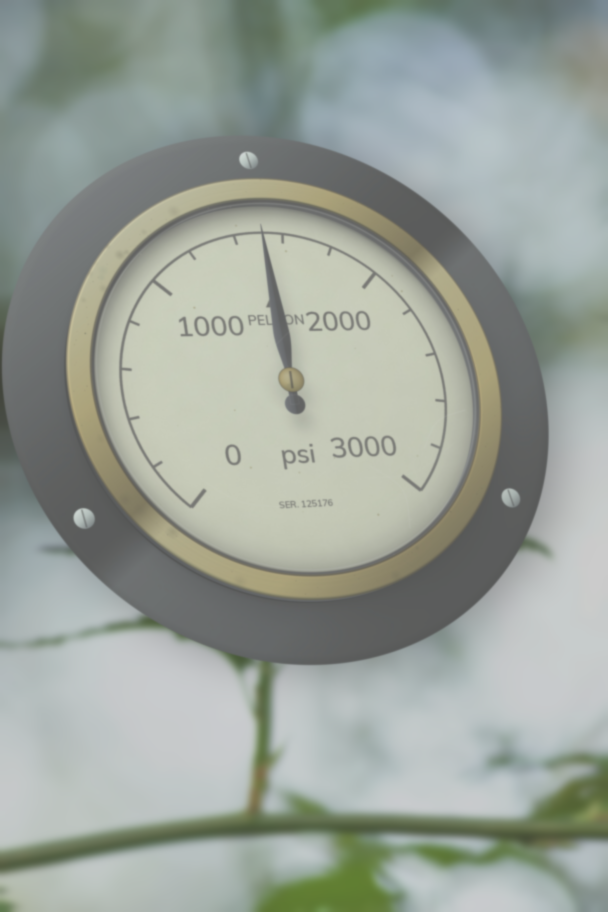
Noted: {"value": 1500, "unit": "psi"}
